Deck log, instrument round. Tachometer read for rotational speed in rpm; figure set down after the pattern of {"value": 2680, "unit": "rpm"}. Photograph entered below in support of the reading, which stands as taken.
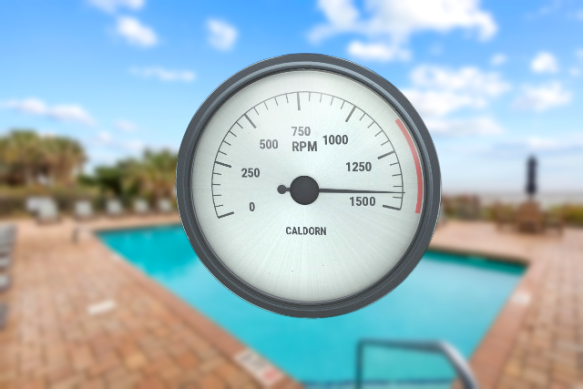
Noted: {"value": 1425, "unit": "rpm"}
